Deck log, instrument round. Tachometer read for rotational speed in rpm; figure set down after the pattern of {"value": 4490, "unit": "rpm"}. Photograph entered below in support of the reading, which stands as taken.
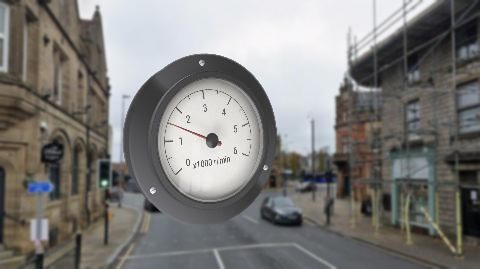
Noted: {"value": 1500, "unit": "rpm"}
